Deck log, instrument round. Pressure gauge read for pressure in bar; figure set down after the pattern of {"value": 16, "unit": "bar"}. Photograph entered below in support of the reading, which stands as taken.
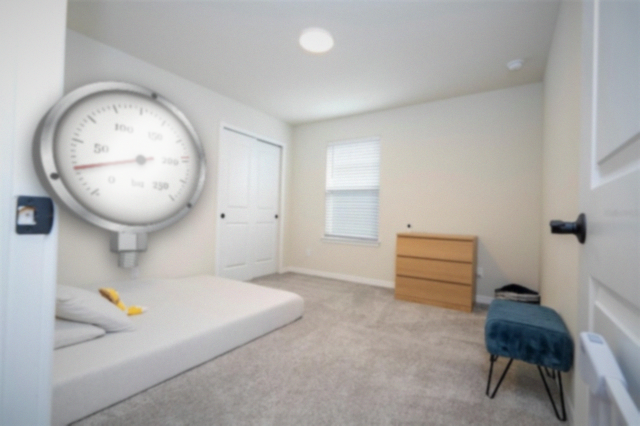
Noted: {"value": 25, "unit": "bar"}
